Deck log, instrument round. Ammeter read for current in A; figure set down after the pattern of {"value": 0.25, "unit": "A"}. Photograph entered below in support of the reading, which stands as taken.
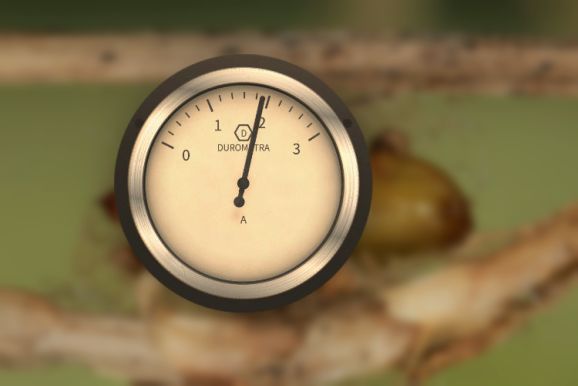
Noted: {"value": 1.9, "unit": "A"}
